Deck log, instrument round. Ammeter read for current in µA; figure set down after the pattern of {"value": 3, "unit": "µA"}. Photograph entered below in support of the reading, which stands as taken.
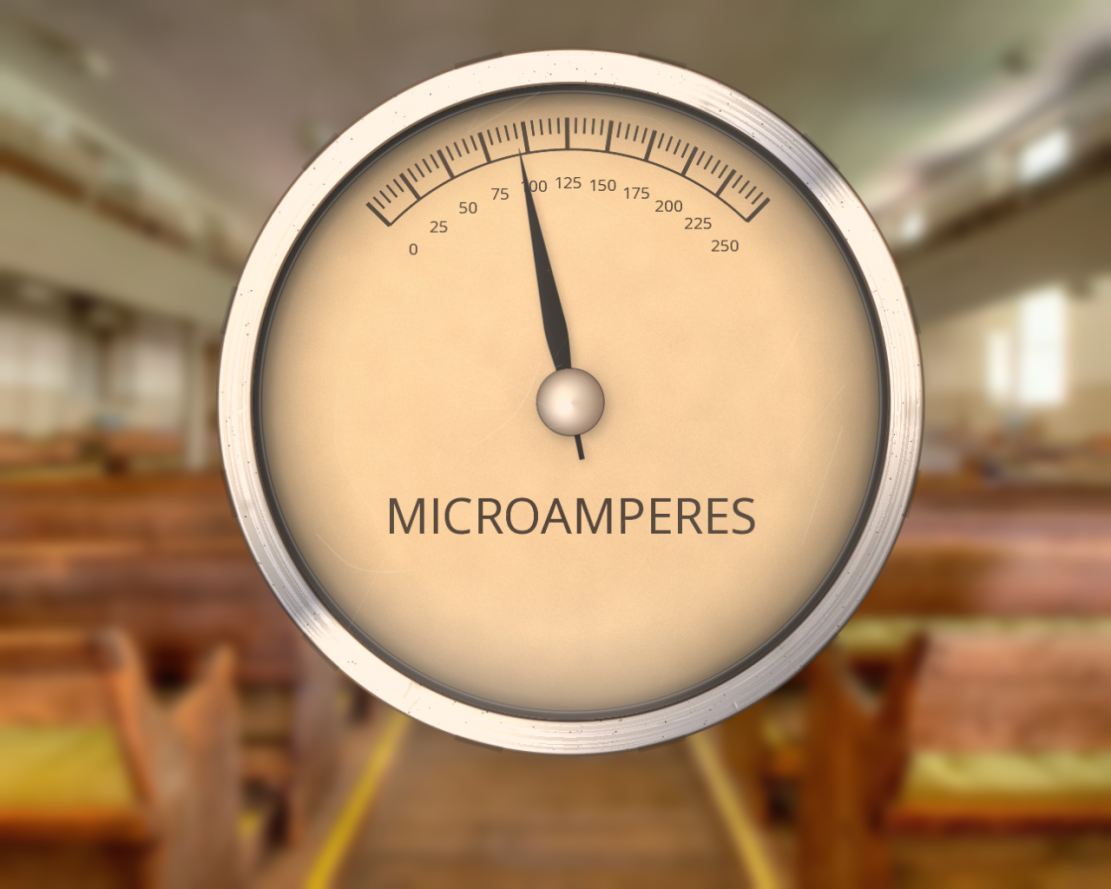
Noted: {"value": 95, "unit": "µA"}
